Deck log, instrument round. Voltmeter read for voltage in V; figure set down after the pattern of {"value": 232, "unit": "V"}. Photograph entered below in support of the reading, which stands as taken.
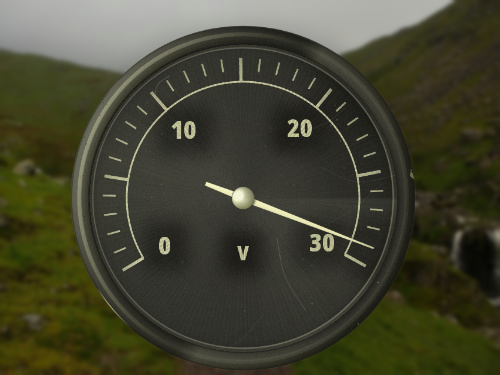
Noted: {"value": 29, "unit": "V"}
